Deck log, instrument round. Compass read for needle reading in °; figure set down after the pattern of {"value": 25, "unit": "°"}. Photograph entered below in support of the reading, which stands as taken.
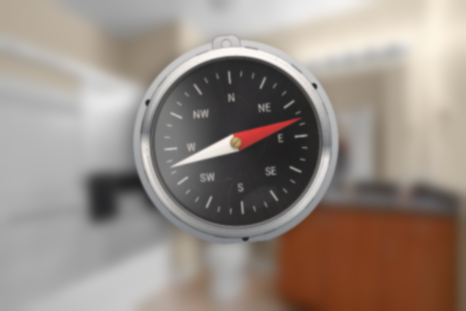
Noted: {"value": 75, "unit": "°"}
